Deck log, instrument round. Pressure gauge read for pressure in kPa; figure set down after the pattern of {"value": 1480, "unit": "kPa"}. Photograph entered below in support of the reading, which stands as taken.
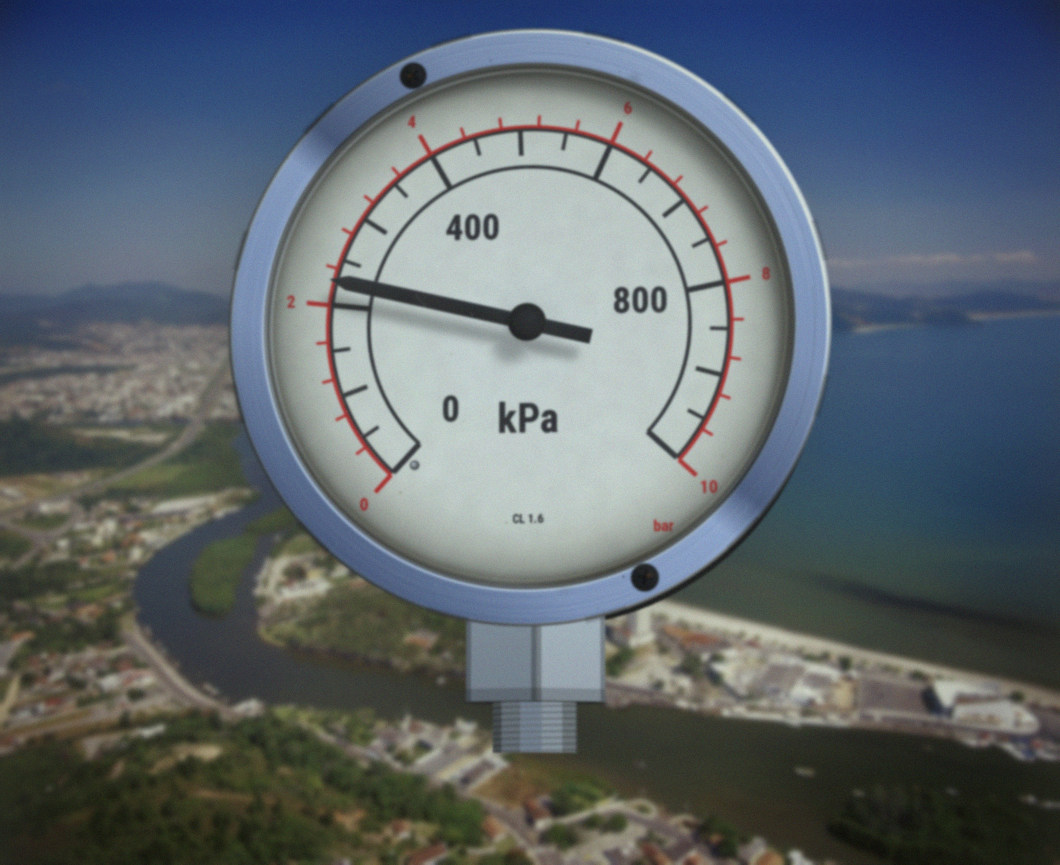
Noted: {"value": 225, "unit": "kPa"}
